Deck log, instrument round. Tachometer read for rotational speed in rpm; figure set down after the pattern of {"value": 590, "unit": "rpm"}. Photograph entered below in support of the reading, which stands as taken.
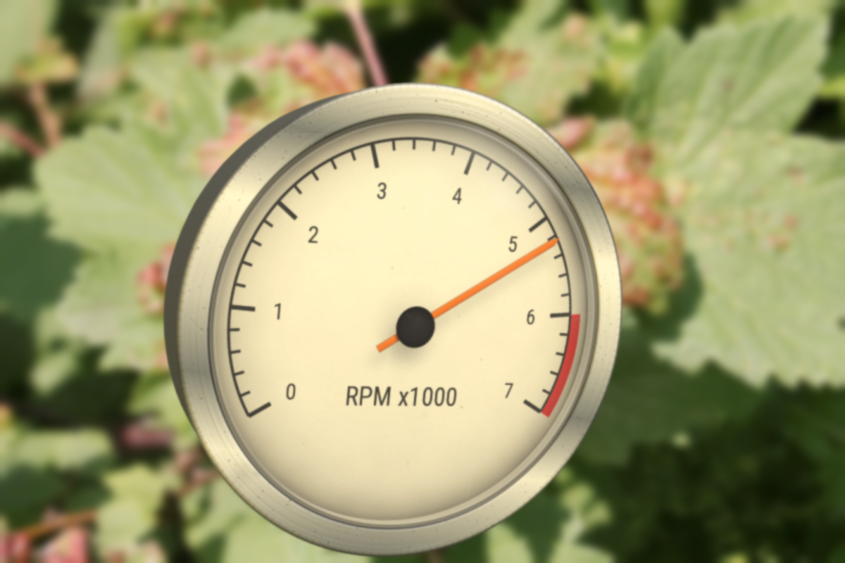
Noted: {"value": 5200, "unit": "rpm"}
